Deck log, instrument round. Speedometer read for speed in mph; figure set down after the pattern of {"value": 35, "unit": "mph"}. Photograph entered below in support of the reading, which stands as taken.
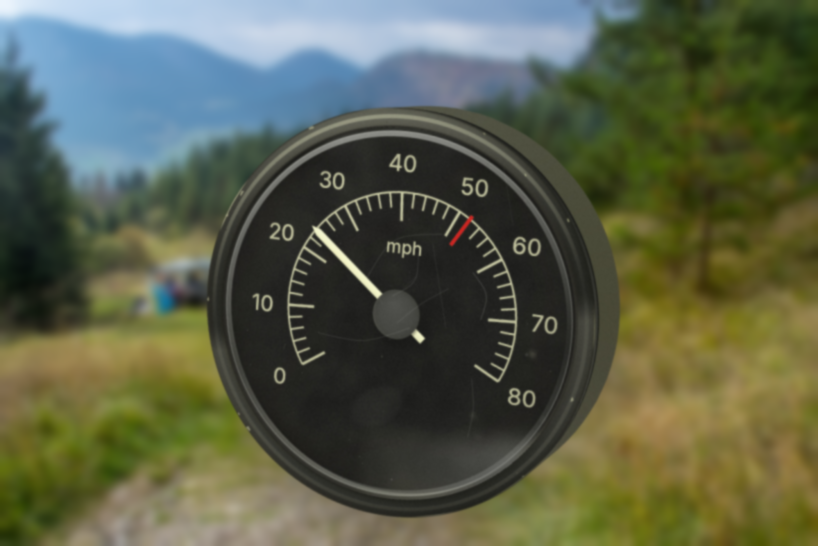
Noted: {"value": 24, "unit": "mph"}
